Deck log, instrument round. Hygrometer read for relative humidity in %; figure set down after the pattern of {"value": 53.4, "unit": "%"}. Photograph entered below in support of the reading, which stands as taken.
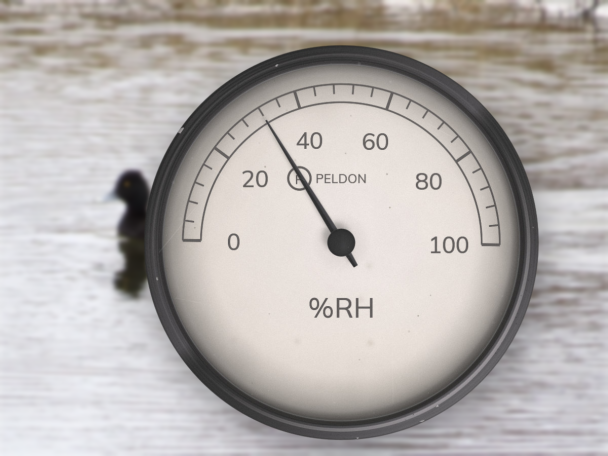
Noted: {"value": 32, "unit": "%"}
